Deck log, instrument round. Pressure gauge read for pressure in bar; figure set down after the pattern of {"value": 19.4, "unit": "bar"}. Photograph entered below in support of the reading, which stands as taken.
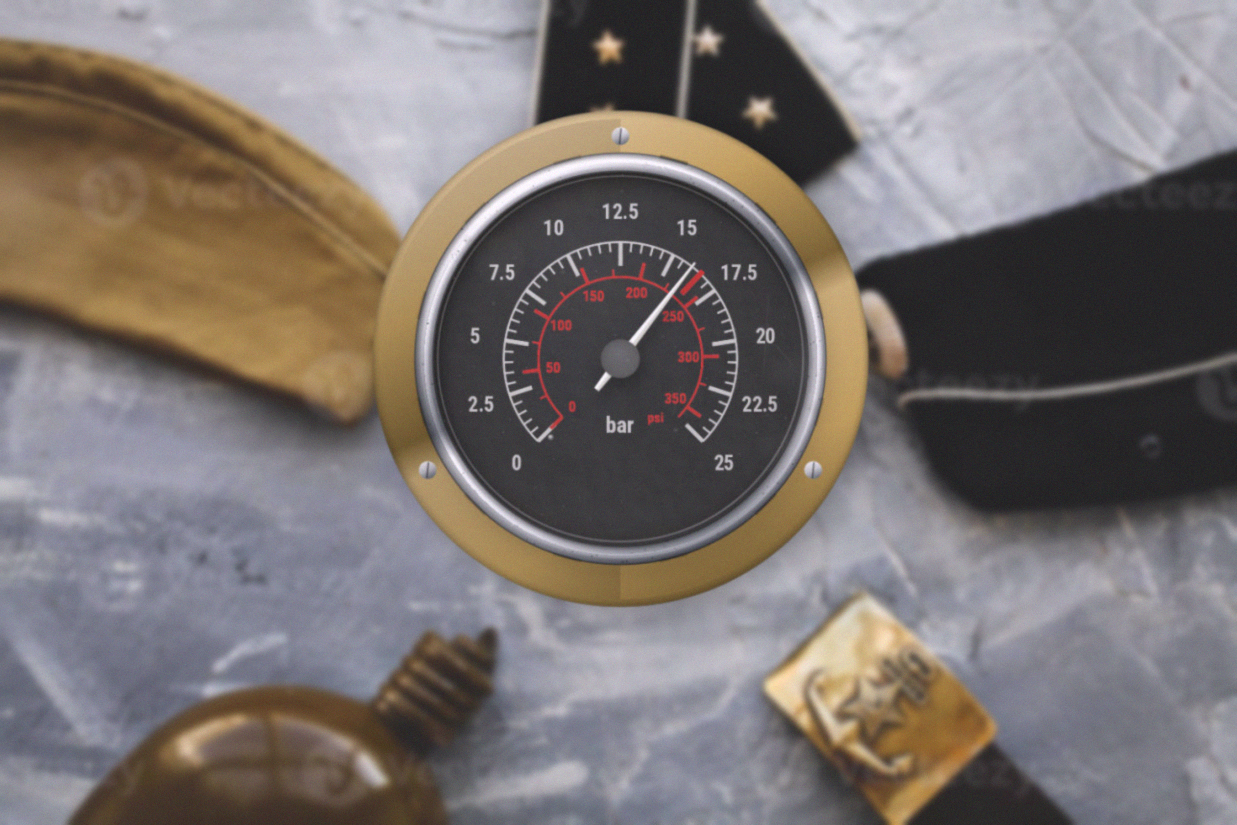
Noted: {"value": 16, "unit": "bar"}
